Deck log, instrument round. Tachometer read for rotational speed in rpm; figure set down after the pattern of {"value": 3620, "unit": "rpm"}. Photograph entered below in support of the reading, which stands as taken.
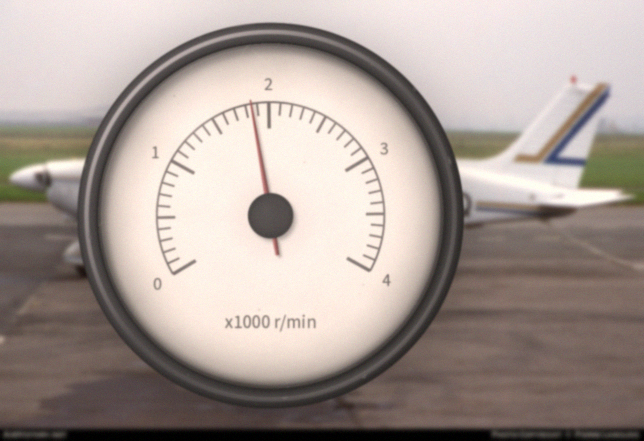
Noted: {"value": 1850, "unit": "rpm"}
